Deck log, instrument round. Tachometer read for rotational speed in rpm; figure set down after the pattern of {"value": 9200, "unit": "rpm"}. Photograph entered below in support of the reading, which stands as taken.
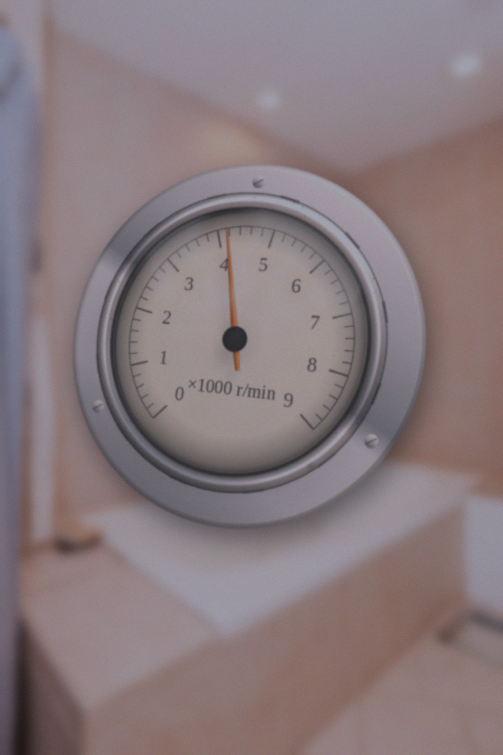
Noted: {"value": 4200, "unit": "rpm"}
